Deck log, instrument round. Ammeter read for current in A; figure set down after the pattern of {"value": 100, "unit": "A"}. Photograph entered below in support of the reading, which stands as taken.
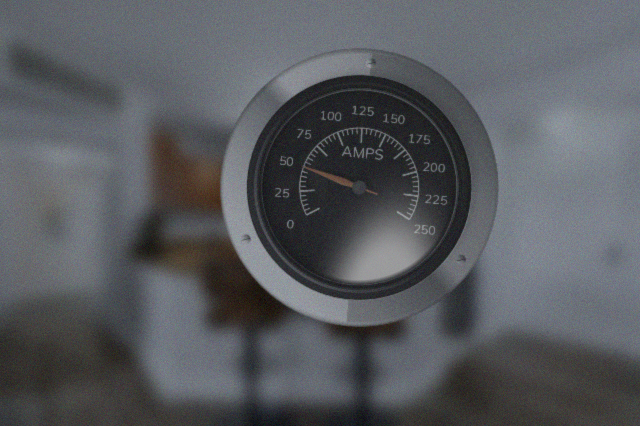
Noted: {"value": 50, "unit": "A"}
